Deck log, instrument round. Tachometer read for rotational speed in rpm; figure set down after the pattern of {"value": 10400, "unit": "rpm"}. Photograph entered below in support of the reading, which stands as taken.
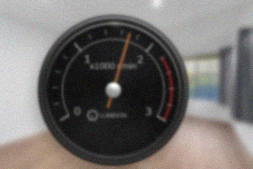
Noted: {"value": 1700, "unit": "rpm"}
